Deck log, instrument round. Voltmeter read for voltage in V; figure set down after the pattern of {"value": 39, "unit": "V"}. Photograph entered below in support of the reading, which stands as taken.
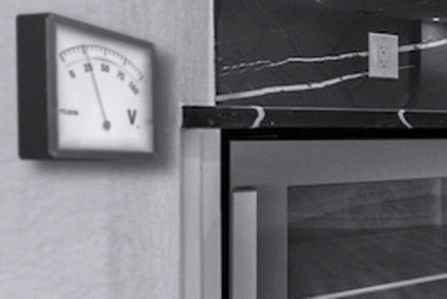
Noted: {"value": 25, "unit": "V"}
